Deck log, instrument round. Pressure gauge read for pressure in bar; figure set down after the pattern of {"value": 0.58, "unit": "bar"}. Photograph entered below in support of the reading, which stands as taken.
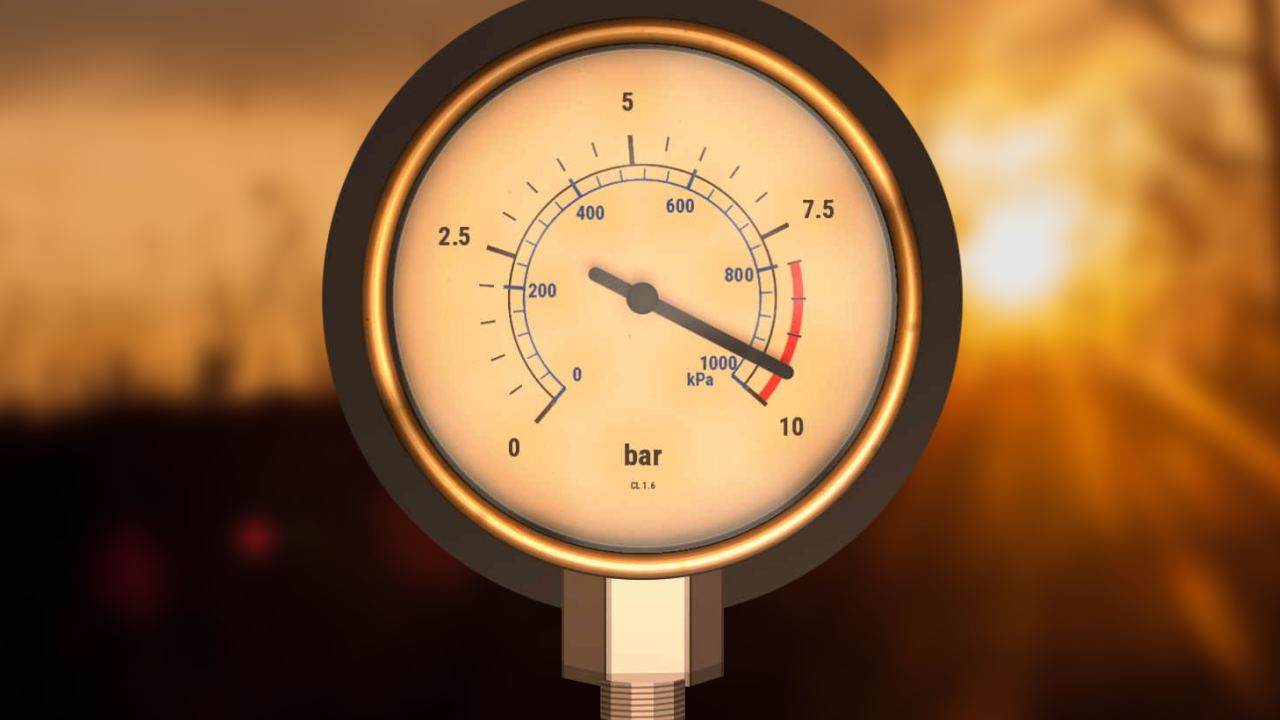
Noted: {"value": 9.5, "unit": "bar"}
